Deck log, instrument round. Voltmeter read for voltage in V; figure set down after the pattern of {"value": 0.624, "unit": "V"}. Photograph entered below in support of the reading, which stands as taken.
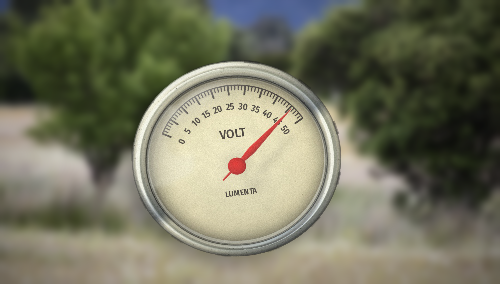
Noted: {"value": 45, "unit": "V"}
